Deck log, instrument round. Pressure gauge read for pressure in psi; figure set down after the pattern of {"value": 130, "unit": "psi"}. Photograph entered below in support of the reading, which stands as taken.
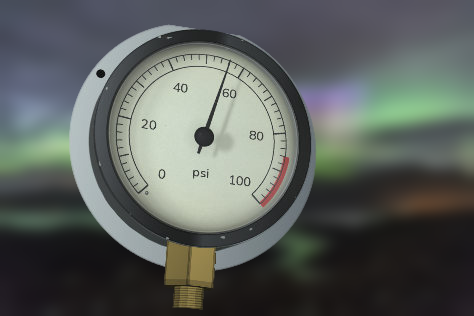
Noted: {"value": 56, "unit": "psi"}
